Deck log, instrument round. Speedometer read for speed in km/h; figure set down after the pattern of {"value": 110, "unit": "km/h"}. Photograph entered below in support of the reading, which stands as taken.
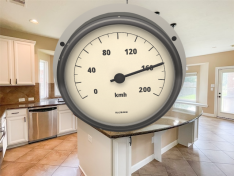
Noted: {"value": 160, "unit": "km/h"}
